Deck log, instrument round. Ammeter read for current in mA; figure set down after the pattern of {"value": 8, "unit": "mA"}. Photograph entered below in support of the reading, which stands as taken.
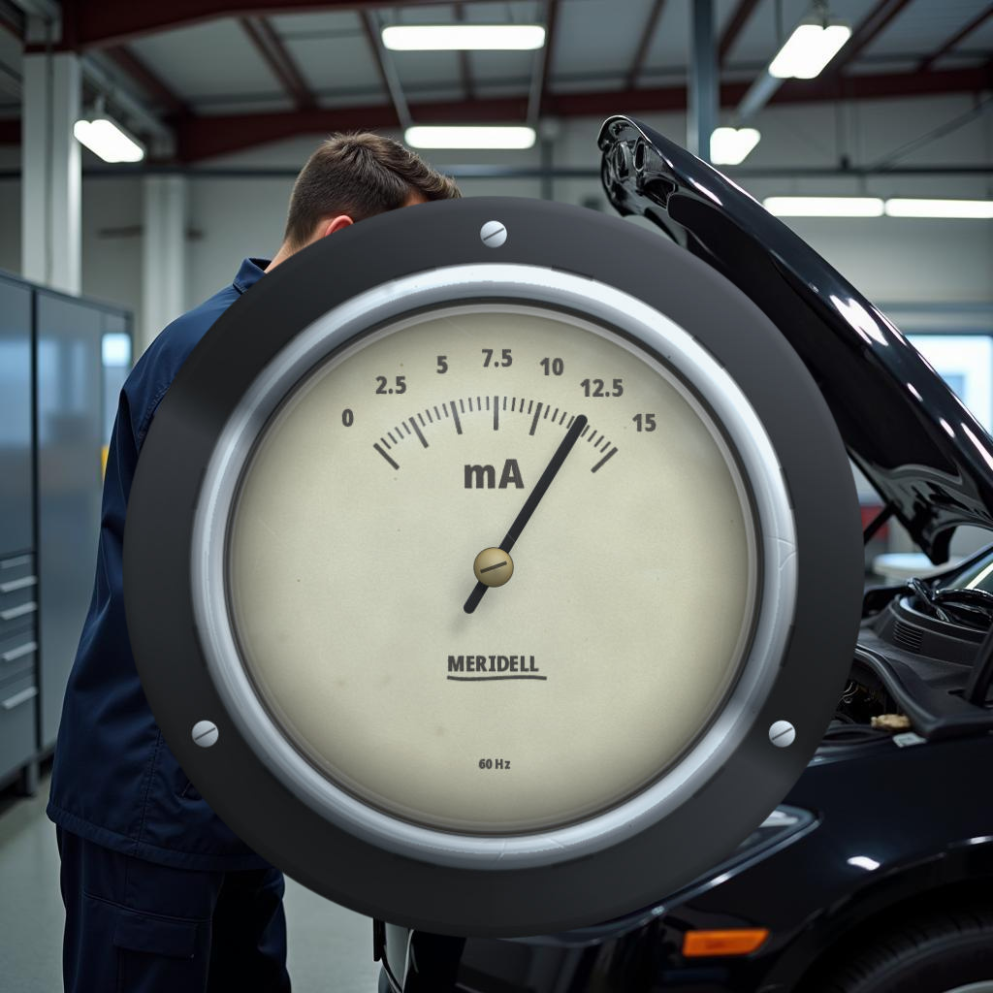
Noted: {"value": 12.5, "unit": "mA"}
